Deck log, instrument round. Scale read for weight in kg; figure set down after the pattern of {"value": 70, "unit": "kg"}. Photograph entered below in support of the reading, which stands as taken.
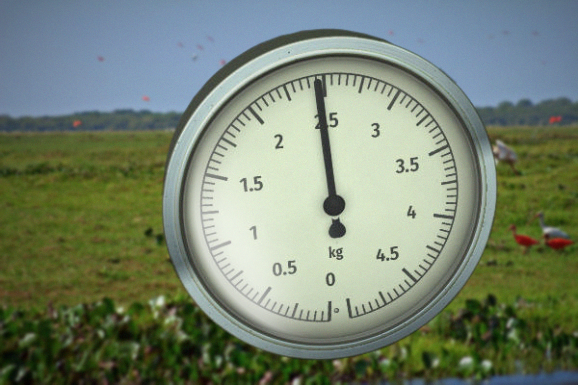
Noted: {"value": 2.45, "unit": "kg"}
